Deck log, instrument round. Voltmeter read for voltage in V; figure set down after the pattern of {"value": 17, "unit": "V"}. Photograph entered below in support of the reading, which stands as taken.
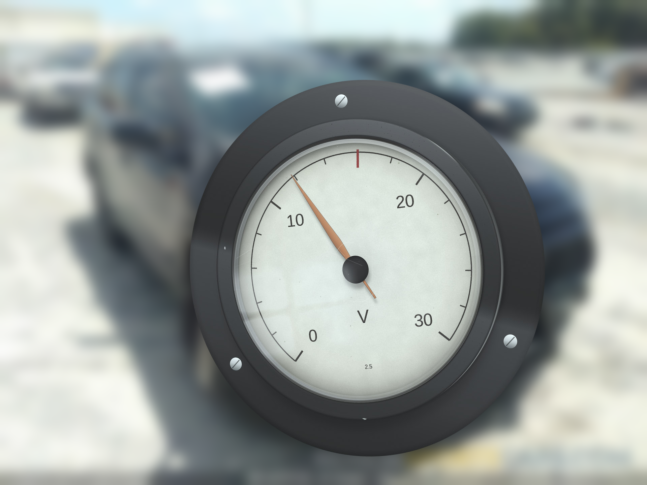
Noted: {"value": 12, "unit": "V"}
